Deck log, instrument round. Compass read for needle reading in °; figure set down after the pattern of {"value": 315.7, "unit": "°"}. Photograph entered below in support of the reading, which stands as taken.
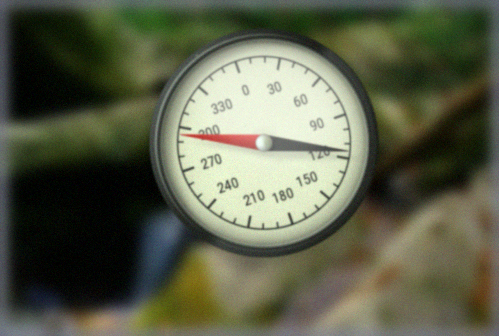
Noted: {"value": 295, "unit": "°"}
